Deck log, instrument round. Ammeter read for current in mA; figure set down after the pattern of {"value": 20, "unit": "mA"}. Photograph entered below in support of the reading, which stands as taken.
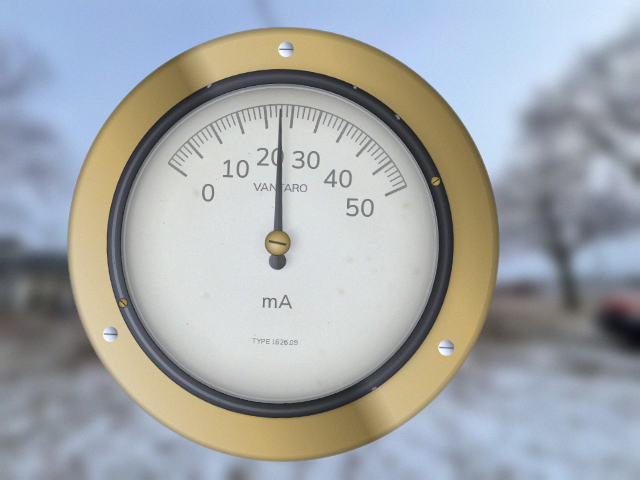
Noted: {"value": 23, "unit": "mA"}
